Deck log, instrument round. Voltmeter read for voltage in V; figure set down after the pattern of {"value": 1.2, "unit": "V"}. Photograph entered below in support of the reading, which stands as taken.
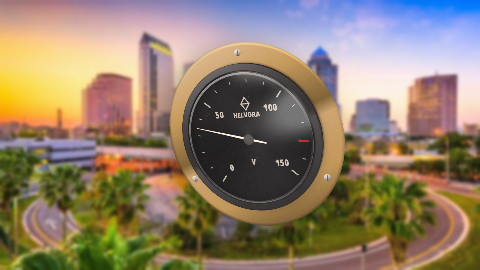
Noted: {"value": 35, "unit": "V"}
